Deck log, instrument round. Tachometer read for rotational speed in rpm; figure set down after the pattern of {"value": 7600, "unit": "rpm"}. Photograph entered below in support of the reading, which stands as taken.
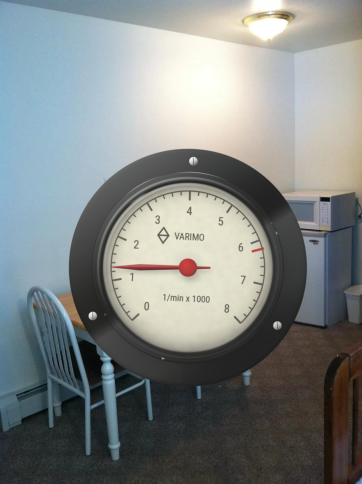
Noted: {"value": 1300, "unit": "rpm"}
